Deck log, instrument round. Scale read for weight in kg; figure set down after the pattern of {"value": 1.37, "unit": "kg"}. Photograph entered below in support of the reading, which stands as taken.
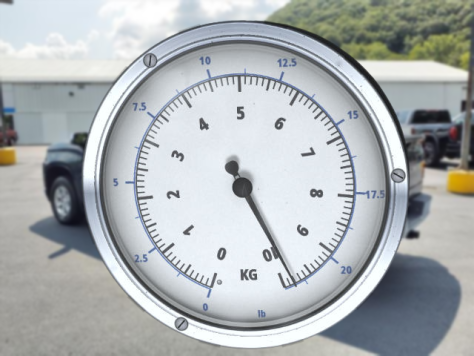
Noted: {"value": 9.8, "unit": "kg"}
